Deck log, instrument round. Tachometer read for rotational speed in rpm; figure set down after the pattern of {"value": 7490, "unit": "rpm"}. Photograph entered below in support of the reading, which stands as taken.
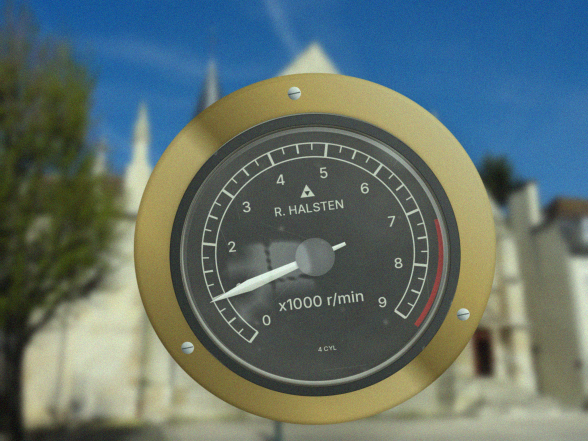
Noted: {"value": 1000, "unit": "rpm"}
